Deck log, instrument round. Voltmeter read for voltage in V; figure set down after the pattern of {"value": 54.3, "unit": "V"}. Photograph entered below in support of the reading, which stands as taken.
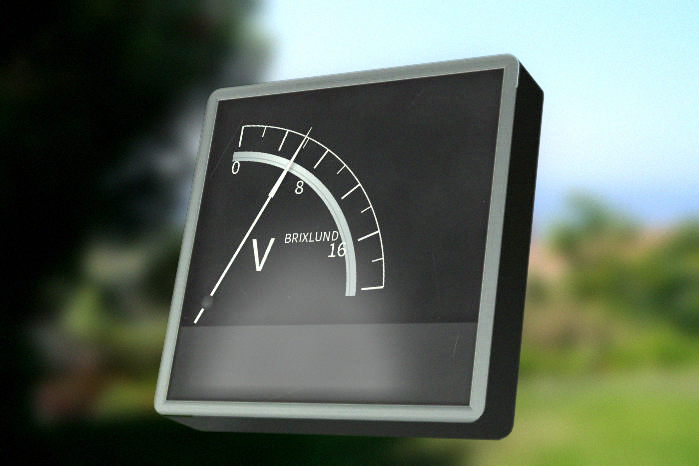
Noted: {"value": 6, "unit": "V"}
